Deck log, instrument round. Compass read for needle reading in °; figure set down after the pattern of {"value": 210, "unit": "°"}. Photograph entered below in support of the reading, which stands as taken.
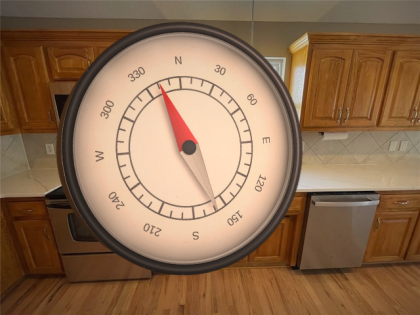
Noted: {"value": 340, "unit": "°"}
